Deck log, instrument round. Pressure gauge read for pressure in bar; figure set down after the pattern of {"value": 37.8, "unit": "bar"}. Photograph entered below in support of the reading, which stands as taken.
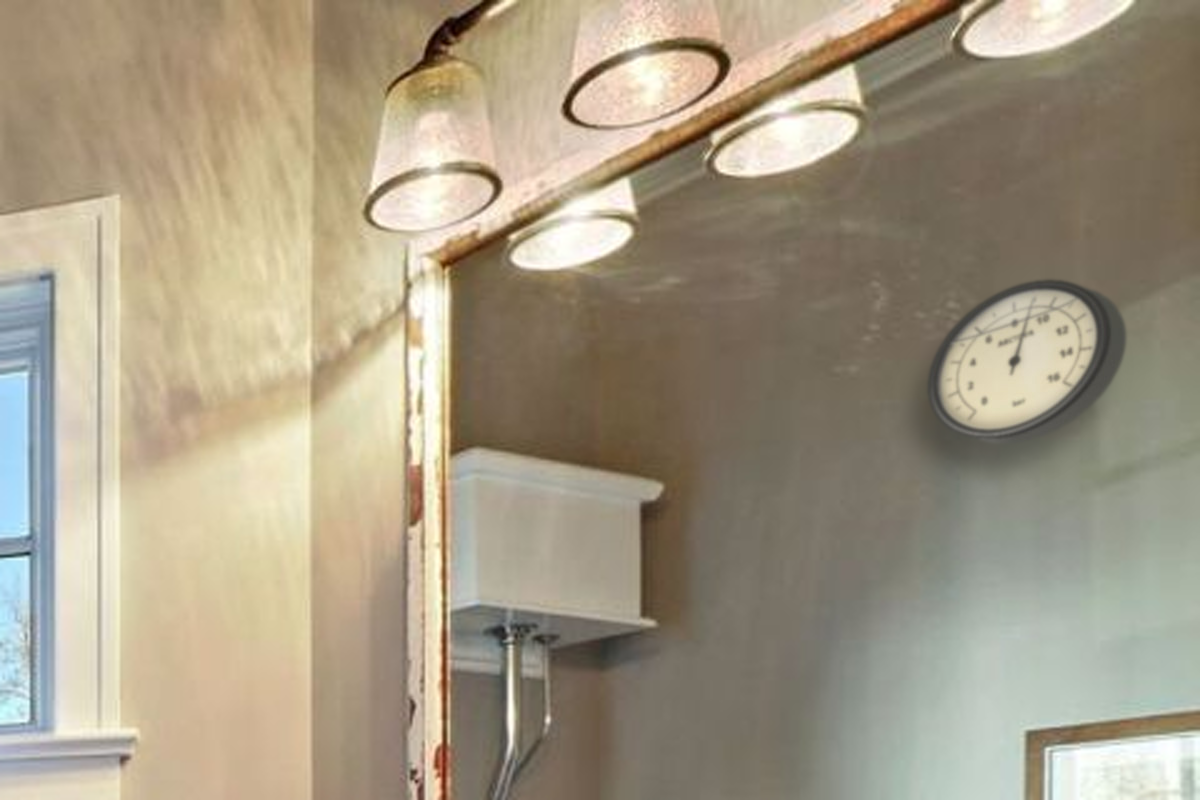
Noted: {"value": 9, "unit": "bar"}
